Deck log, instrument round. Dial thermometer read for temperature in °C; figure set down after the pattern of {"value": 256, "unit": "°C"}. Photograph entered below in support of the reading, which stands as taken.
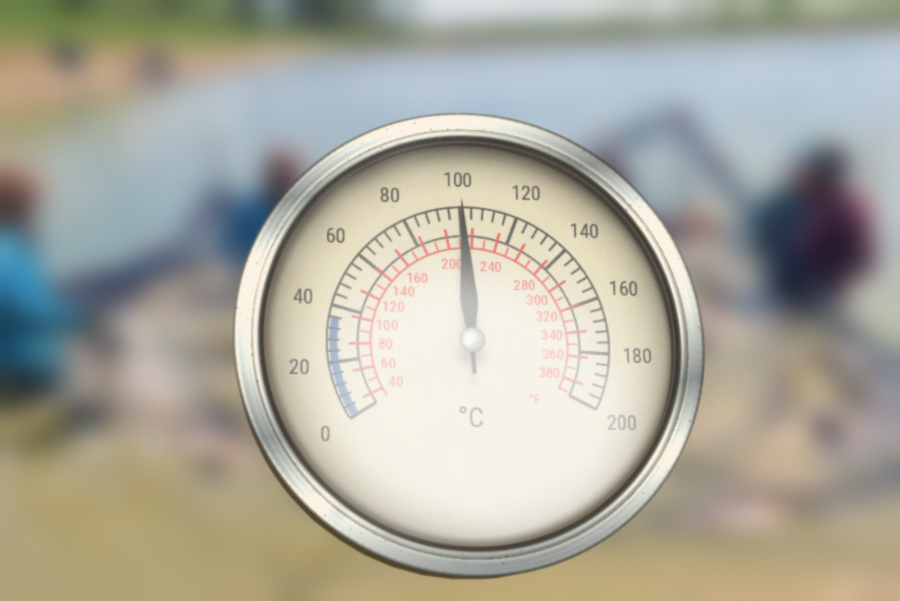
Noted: {"value": 100, "unit": "°C"}
